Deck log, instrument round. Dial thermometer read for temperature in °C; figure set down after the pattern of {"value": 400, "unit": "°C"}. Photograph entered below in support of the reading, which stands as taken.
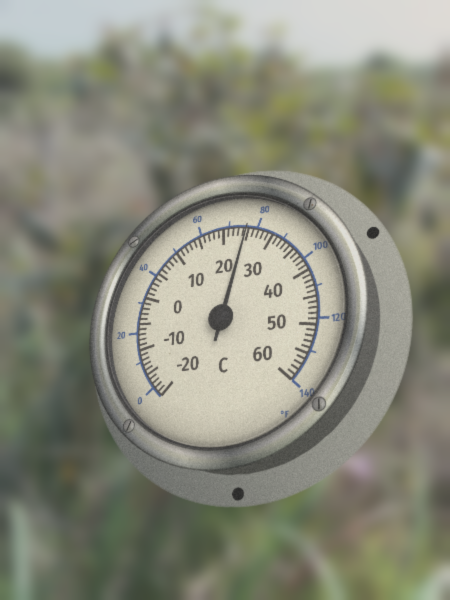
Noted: {"value": 25, "unit": "°C"}
